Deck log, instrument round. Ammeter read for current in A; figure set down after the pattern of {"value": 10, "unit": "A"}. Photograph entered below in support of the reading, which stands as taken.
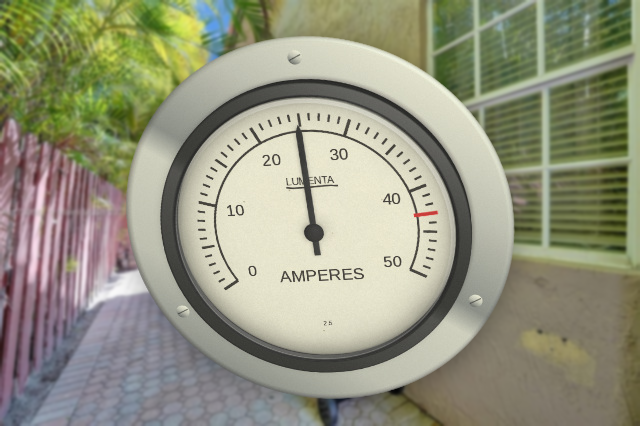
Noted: {"value": 25, "unit": "A"}
